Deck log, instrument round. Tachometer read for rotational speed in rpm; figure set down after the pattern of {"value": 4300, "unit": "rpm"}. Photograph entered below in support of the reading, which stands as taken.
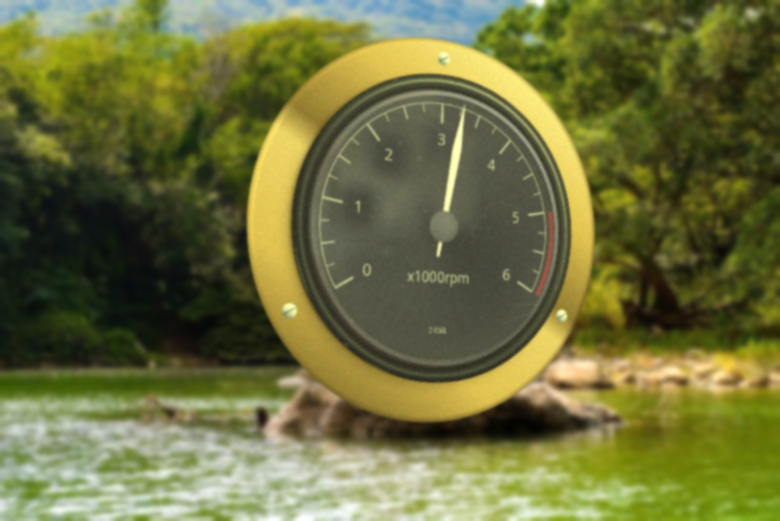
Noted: {"value": 3250, "unit": "rpm"}
